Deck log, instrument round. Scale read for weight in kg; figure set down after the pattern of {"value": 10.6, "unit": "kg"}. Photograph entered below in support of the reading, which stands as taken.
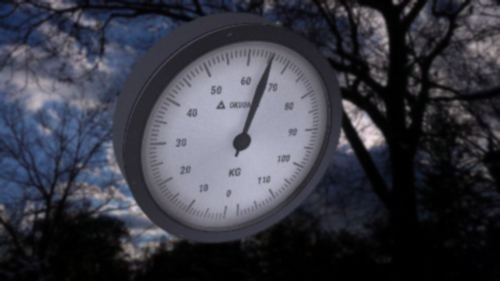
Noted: {"value": 65, "unit": "kg"}
